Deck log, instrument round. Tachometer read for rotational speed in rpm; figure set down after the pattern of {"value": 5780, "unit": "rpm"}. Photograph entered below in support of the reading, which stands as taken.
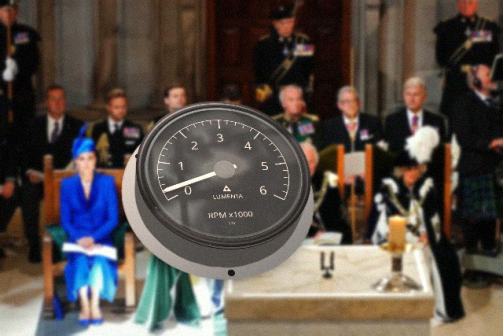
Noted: {"value": 200, "unit": "rpm"}
